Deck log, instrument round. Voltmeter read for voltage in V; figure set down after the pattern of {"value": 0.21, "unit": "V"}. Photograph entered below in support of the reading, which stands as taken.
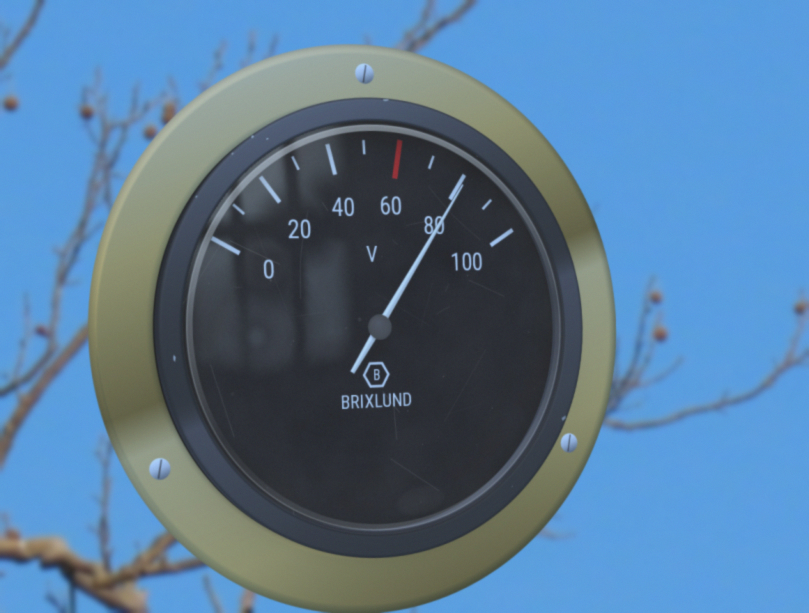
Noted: {"value": 80, "unit": "V"}
